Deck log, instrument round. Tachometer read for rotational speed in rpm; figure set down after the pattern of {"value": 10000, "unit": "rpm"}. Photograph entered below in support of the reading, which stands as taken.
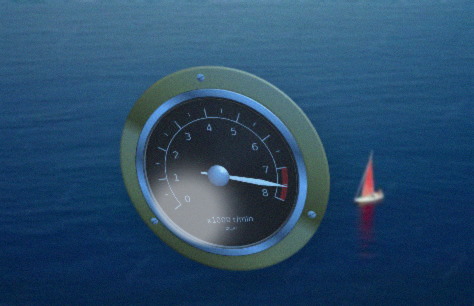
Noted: {"value": 7500, "unit": "rpm"}
